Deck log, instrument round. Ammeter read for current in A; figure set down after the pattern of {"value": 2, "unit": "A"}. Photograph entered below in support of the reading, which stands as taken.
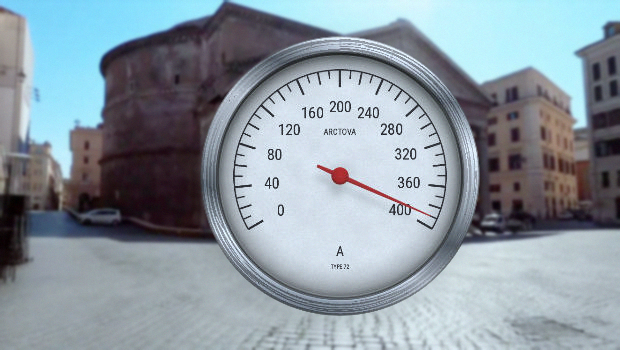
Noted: {"value": 390, "unit": "A"}
